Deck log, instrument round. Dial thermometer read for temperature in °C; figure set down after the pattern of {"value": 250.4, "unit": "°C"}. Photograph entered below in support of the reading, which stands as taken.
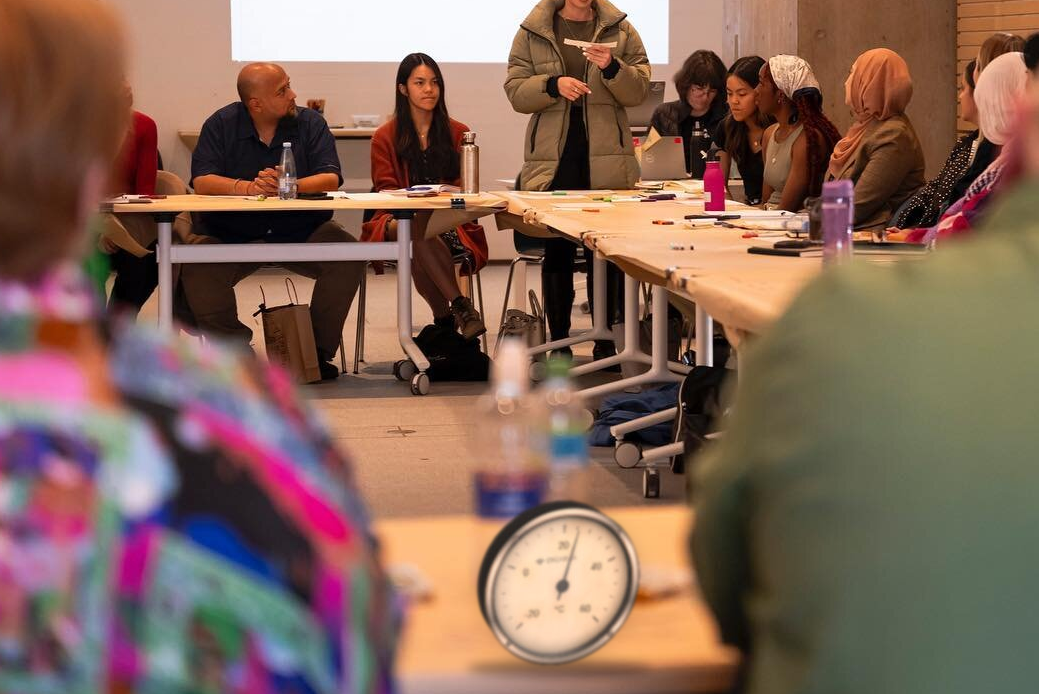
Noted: {"value": 24, "unit": "°C"}
